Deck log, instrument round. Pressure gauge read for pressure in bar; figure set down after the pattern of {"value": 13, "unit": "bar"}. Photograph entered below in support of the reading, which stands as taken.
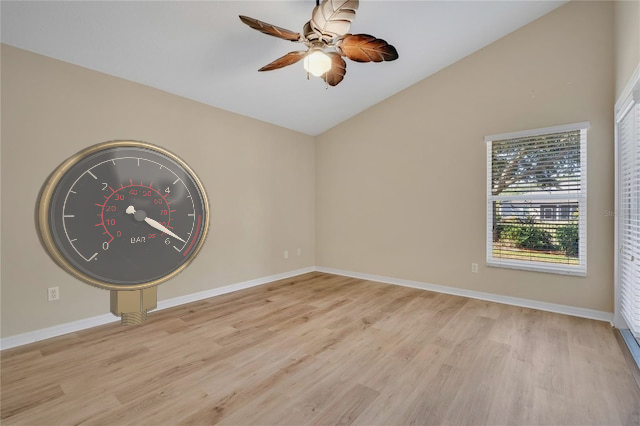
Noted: {"value": 5.75, "unit": "bar"}
